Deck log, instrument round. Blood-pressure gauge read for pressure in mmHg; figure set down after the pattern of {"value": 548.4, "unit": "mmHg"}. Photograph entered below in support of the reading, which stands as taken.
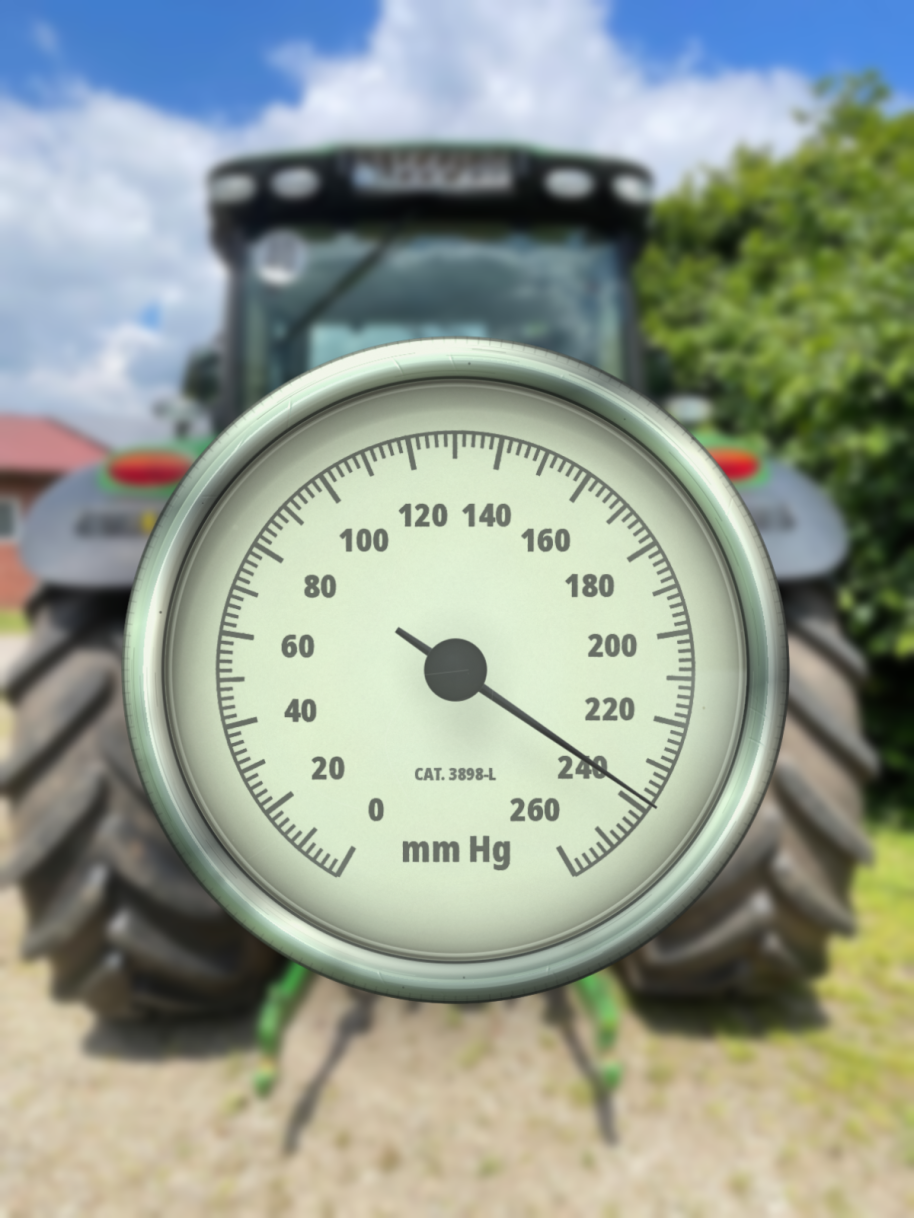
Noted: {"value": 238, "unit": "mmHg"}
